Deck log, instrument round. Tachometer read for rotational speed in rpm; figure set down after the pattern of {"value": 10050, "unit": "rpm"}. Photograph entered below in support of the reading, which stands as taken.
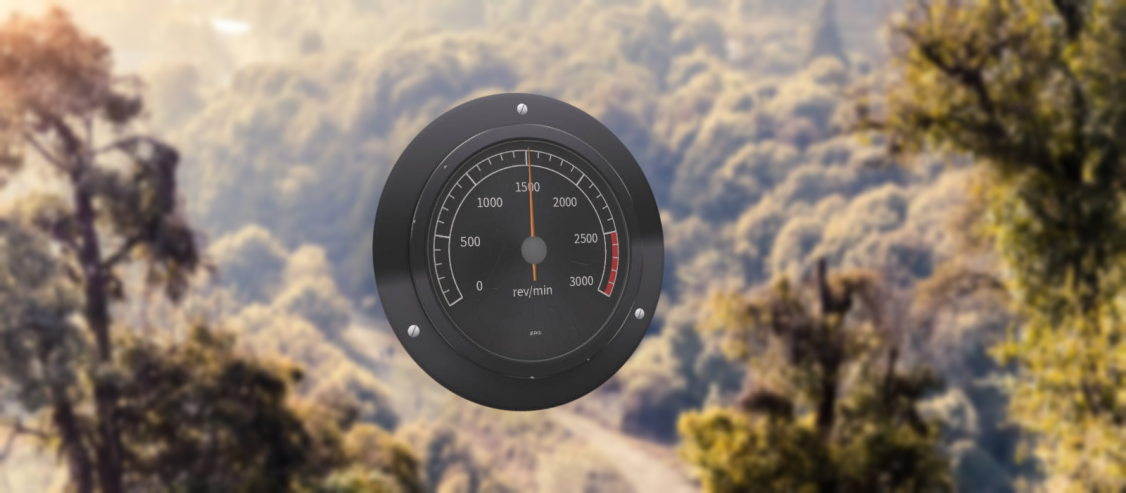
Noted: {"value": 1500, "unit": "rpm"}
